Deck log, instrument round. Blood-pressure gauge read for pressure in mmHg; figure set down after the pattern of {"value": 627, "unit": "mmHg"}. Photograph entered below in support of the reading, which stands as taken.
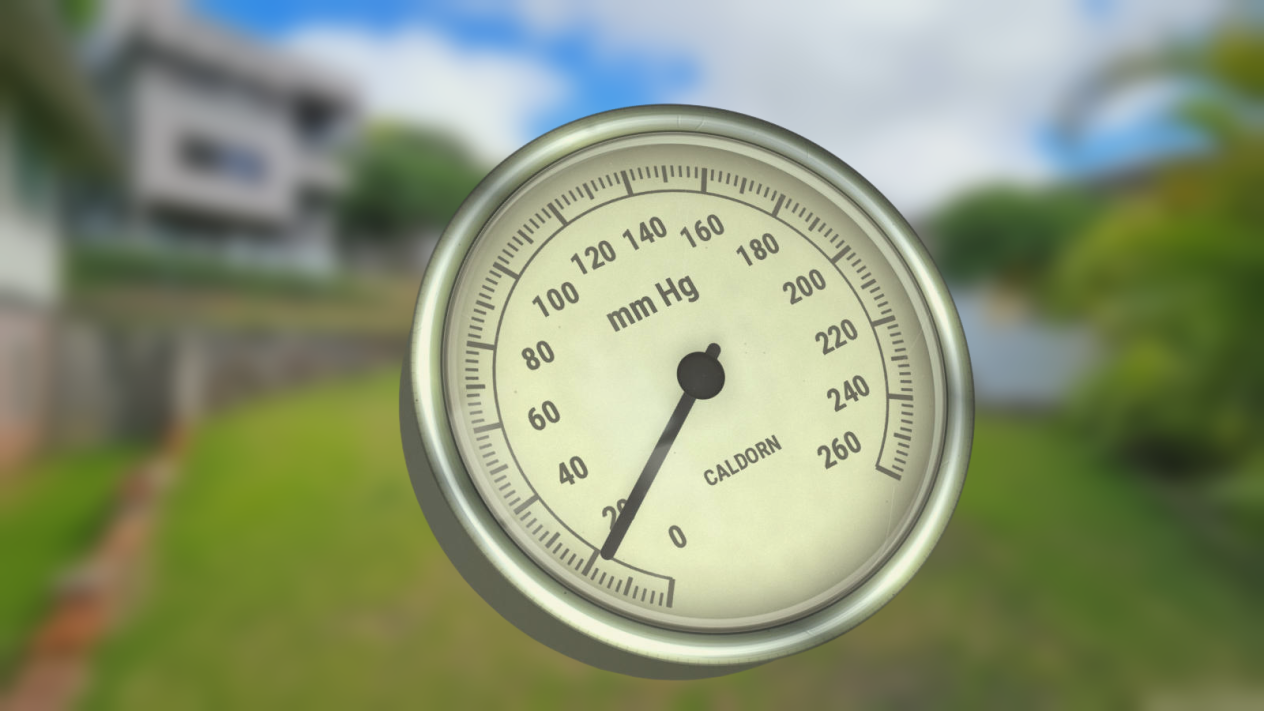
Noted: {"value": 18, "unit": "mmHg"}
